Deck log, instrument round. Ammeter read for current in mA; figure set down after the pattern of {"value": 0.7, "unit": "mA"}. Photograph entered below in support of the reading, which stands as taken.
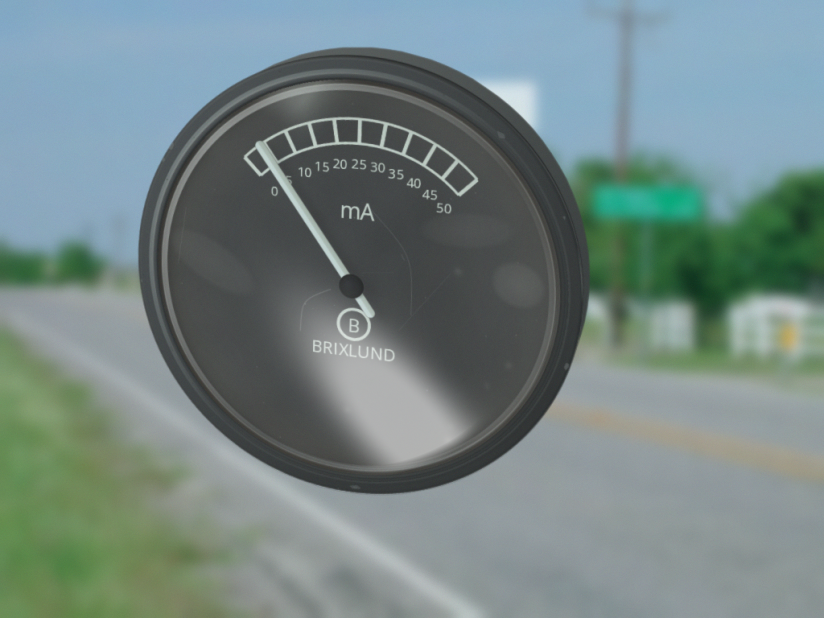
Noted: {"value": 5, "unit": "mA"}
